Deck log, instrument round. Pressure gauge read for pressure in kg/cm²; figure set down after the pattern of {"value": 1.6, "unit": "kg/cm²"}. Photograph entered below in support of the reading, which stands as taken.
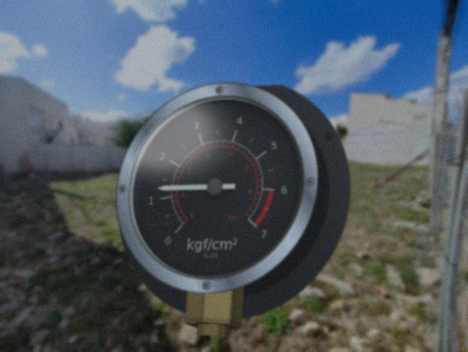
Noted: {"value": 1.25, "unit": "kg/cm²"}
